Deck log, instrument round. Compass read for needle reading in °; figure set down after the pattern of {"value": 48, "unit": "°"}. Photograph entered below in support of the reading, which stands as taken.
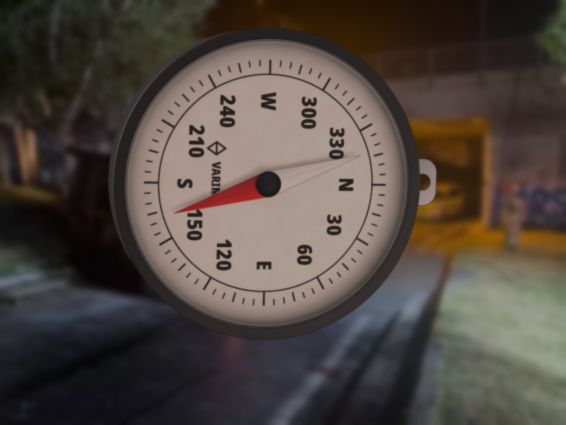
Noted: {"value": 162.5, "unit": "°"}
